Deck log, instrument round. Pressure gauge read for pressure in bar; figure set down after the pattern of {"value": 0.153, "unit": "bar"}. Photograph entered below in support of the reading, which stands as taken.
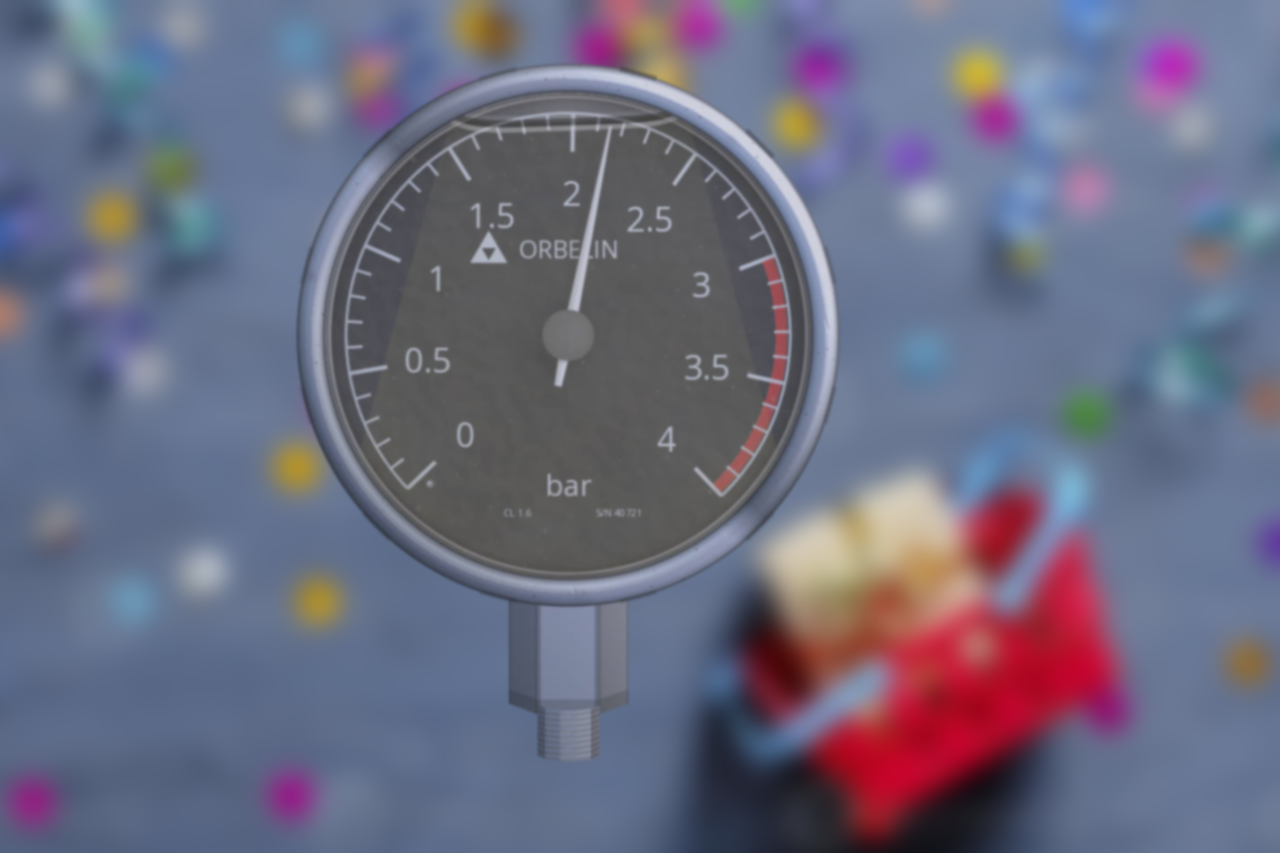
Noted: {"value": 2.15, "unit": "bar"}
